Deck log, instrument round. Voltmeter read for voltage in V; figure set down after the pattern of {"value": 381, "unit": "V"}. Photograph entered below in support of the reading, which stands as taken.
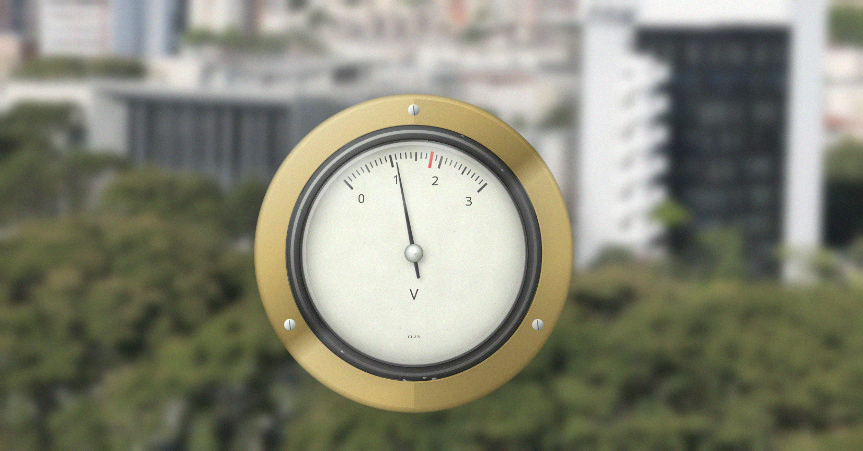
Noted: {"value": 1.1, "unit": "V"}
